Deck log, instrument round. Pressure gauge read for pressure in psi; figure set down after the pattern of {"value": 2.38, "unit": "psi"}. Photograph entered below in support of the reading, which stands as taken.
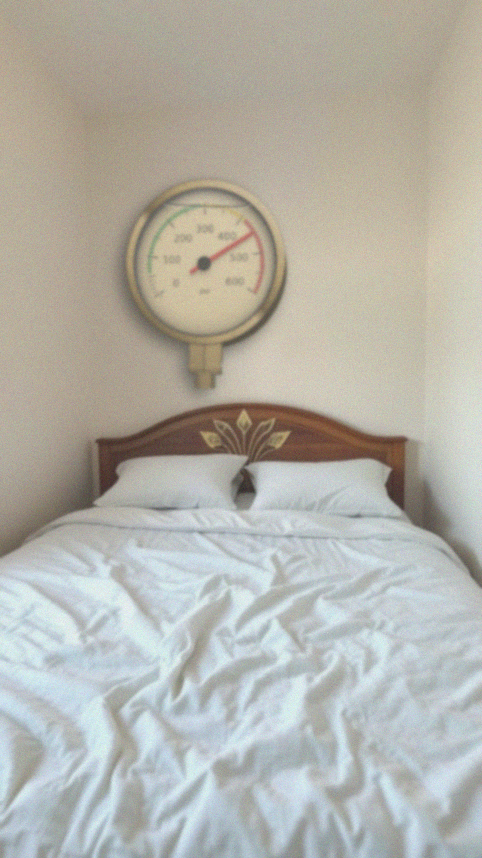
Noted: {"value": 450, "unit": "psi"}
